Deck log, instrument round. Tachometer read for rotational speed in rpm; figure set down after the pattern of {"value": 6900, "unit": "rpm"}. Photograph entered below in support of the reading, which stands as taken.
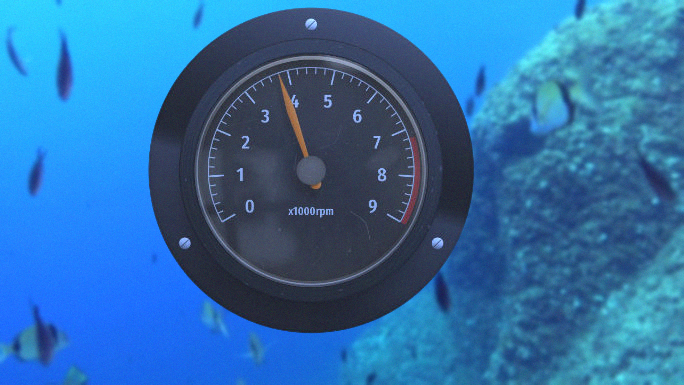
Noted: {"value": 3800, "unit": "rpm"}
